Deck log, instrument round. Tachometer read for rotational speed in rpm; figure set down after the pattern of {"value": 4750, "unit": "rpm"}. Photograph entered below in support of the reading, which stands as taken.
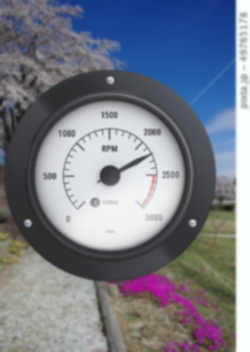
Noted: {"value": 2200, "unit": "rpm"}
